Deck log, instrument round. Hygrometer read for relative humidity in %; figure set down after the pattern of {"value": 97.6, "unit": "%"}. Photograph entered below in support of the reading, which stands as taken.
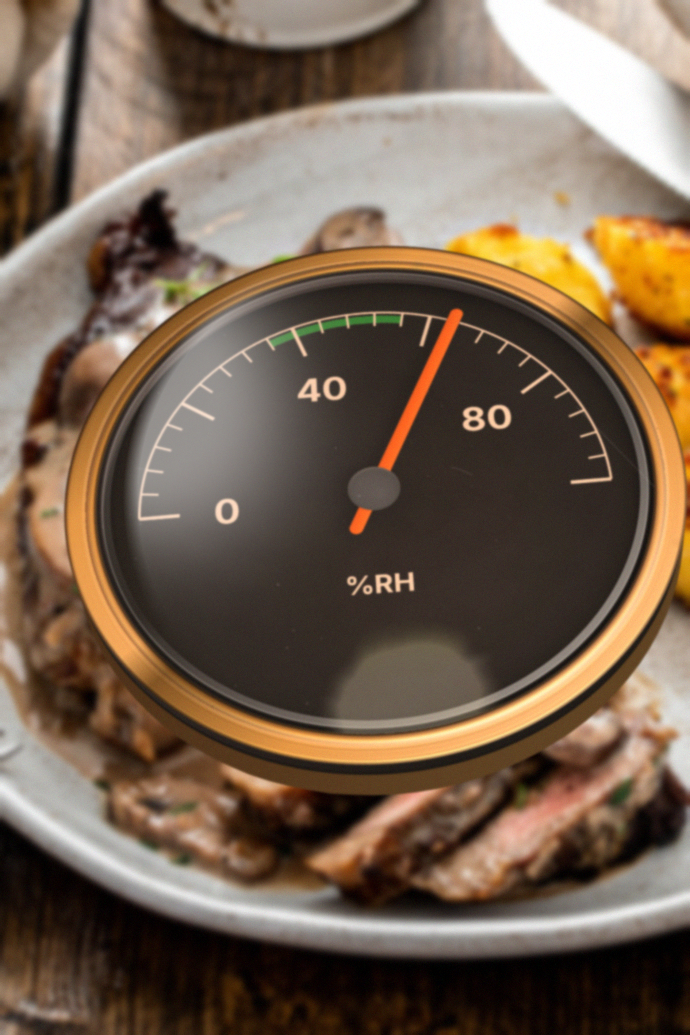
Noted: {"value": 64, "unit": "%"}
